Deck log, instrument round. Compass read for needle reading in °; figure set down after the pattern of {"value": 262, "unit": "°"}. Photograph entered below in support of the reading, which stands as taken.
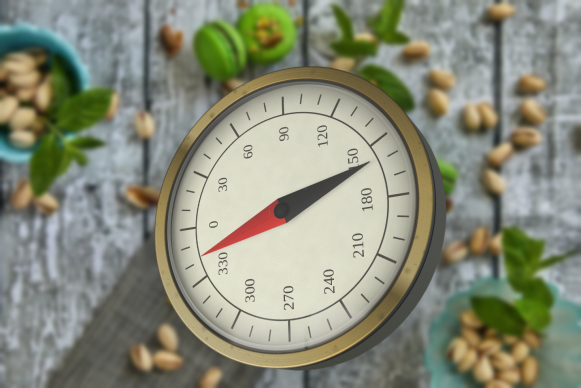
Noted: {"value": 340, "unit": "°"}
